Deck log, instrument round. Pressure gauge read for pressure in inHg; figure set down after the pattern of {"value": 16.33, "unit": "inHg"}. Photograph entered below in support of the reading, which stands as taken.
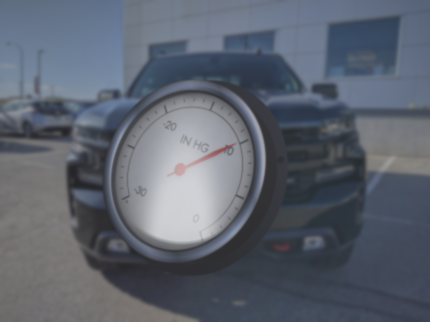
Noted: {"value": -10, "unit": "inHg"}
